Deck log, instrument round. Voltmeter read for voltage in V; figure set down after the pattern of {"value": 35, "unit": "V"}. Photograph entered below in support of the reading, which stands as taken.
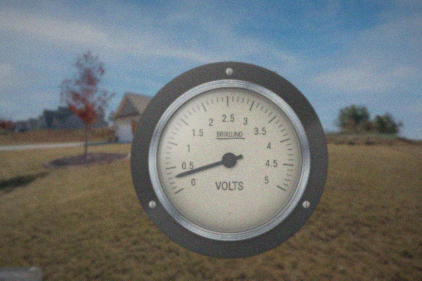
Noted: {"value": 0.3, "unit": "V"}
